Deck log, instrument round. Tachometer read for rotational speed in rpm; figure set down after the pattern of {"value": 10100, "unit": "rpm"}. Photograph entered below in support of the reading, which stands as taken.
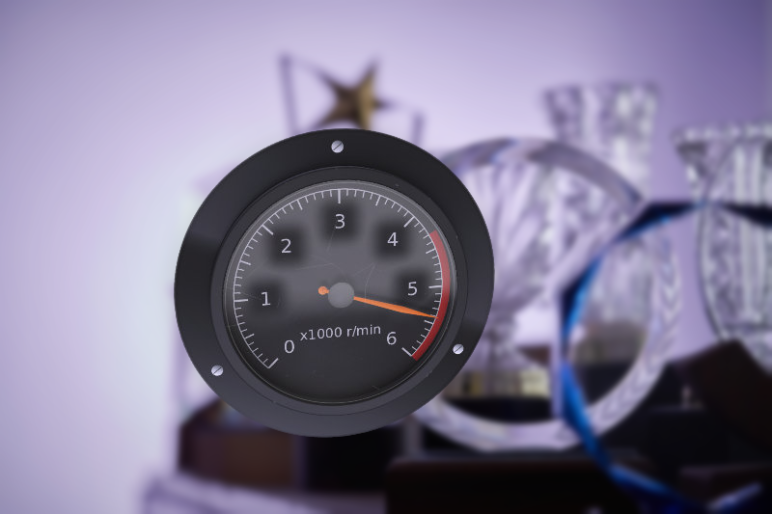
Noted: {"value": 5400, "unit": "rpm"}
